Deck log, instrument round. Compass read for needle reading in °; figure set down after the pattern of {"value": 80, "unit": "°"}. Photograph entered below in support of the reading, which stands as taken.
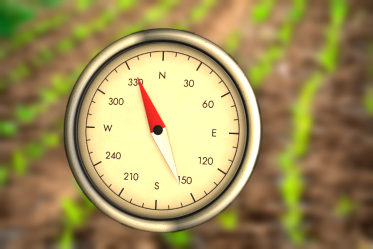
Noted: {"value": 335, "unit": "°"}
